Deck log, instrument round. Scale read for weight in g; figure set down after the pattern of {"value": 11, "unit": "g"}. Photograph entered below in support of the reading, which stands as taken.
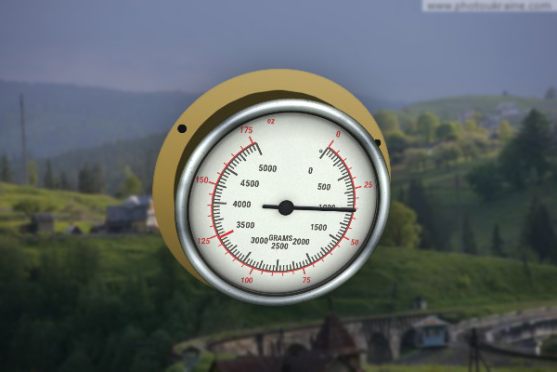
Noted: {"value": 1000, "unit": "g"}
